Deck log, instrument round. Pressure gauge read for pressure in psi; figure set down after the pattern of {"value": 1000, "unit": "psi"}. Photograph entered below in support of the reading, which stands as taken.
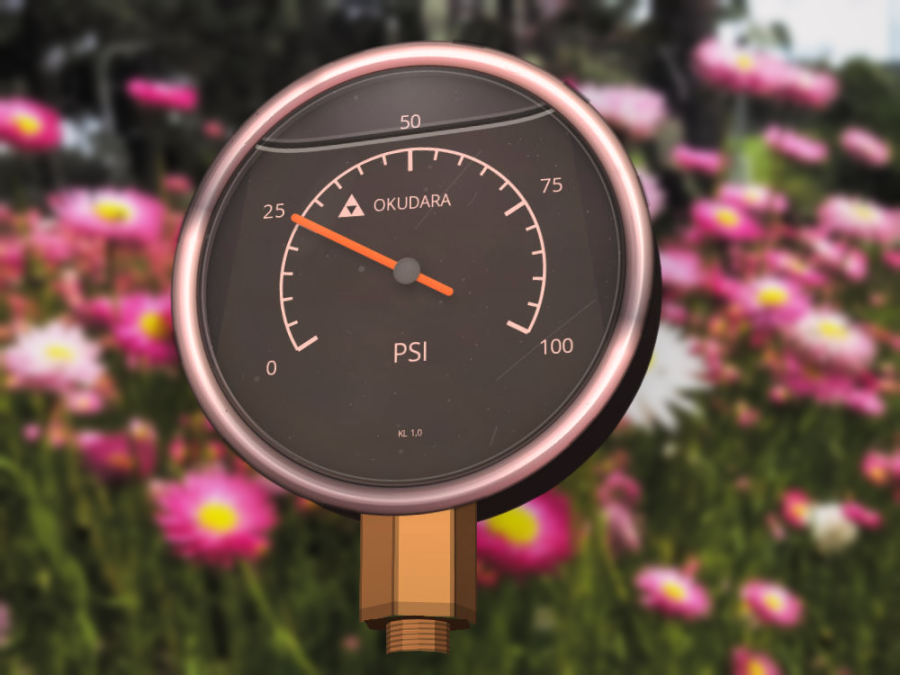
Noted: {"value": 25, "unit": "psi"}
